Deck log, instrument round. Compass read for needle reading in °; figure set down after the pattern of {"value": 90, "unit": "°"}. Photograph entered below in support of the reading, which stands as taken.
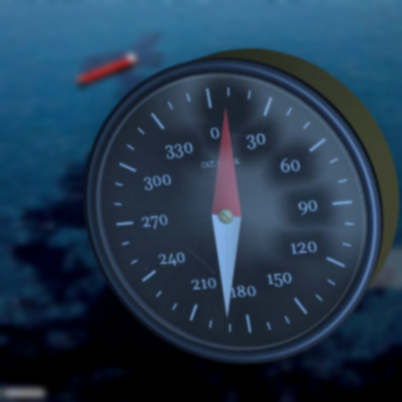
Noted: {"value": 10, "unit": "°"}
